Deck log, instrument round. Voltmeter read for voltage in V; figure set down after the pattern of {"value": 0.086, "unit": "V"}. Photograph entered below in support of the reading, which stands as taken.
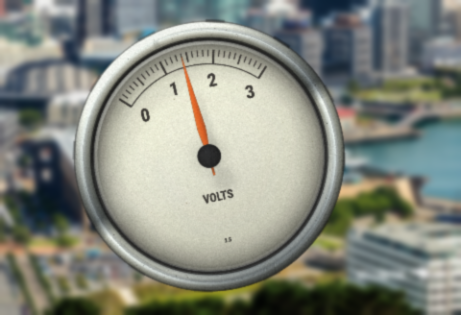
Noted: {"value": 1.4, "unit": "V"}
